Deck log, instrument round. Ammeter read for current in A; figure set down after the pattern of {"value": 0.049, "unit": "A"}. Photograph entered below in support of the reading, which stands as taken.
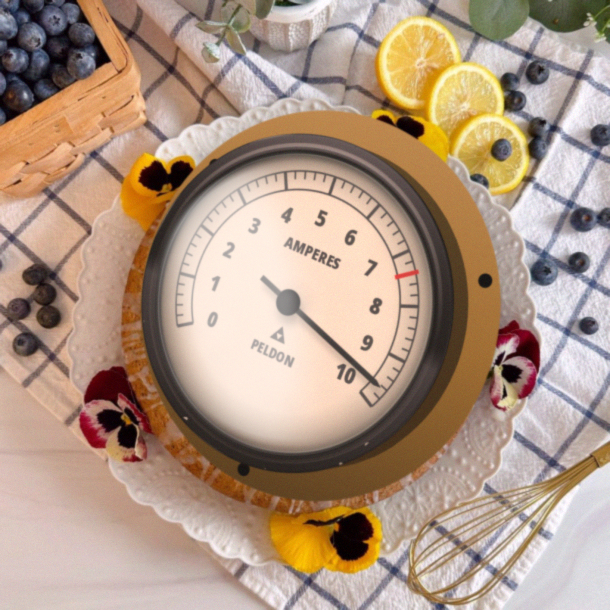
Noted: {"value": 9.6, "unit": "A"}
